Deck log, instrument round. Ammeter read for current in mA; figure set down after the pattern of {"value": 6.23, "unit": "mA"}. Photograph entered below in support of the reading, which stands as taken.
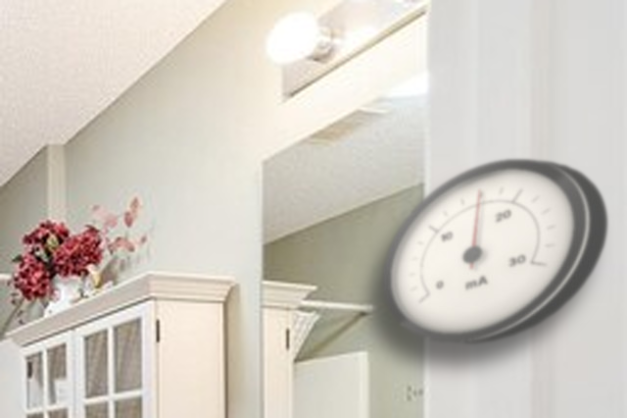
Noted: {"value": 16, "unit": "mA"}
